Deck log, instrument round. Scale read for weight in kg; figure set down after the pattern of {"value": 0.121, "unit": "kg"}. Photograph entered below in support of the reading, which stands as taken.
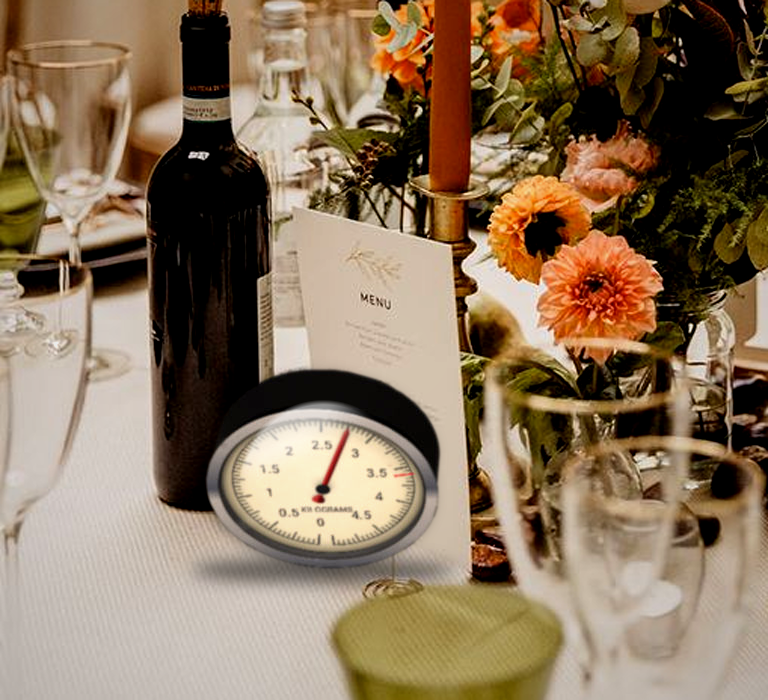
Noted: {"value": 2.75, "unit": "kg"}
